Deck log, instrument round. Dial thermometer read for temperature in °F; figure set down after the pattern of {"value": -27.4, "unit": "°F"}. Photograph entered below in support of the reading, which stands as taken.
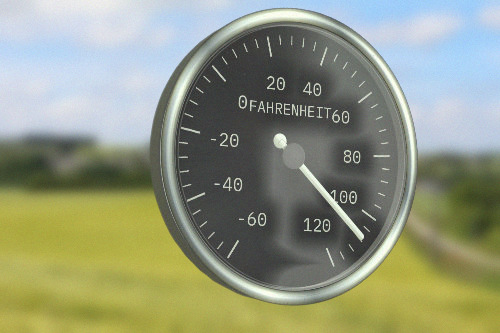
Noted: {"value": 108, "unit": "°F"}
